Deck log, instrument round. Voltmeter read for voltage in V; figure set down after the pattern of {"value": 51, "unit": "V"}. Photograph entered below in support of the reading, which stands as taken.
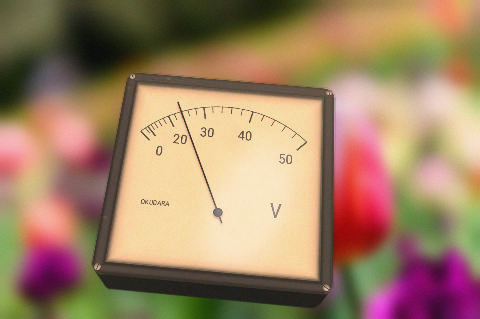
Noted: {"value": 24, "unit": "V"}
